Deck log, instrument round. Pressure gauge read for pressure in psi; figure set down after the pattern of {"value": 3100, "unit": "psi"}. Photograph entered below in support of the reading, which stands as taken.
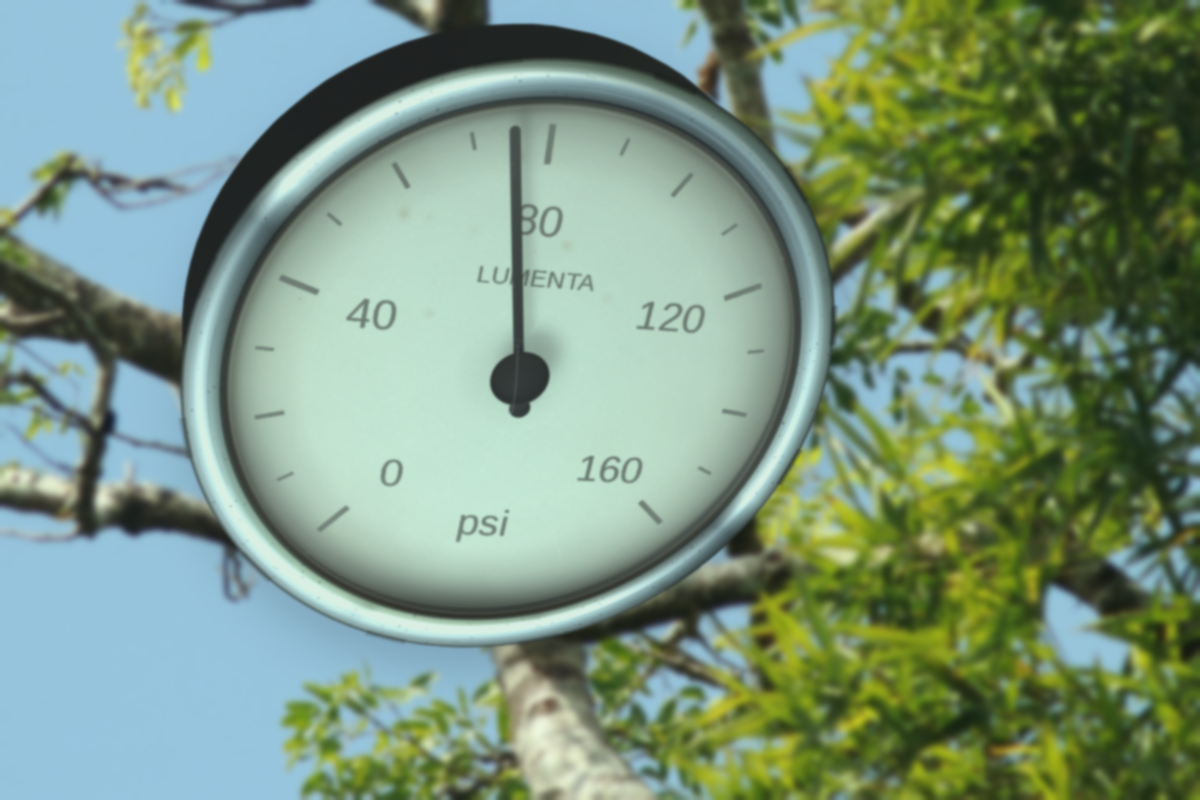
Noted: {"value": 75, "unit": "psi"}
